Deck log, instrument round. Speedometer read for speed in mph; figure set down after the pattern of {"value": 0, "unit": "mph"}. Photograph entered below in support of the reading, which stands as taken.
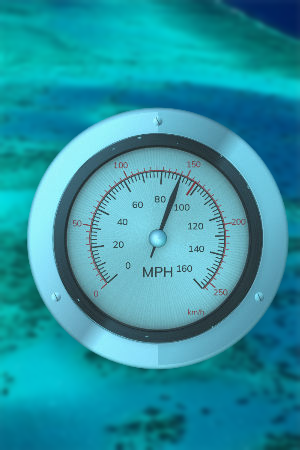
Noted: {"value": 90, "unit": "mph"}
